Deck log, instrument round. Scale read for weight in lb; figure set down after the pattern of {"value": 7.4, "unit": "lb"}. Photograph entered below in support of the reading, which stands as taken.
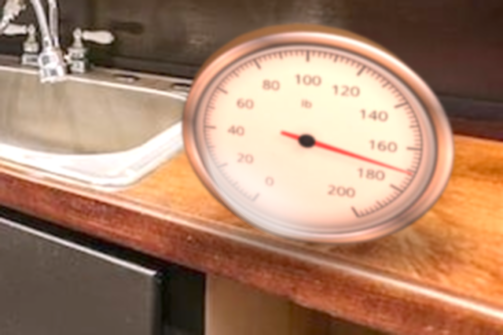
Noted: {"value": 170, "unit": "lb"}
